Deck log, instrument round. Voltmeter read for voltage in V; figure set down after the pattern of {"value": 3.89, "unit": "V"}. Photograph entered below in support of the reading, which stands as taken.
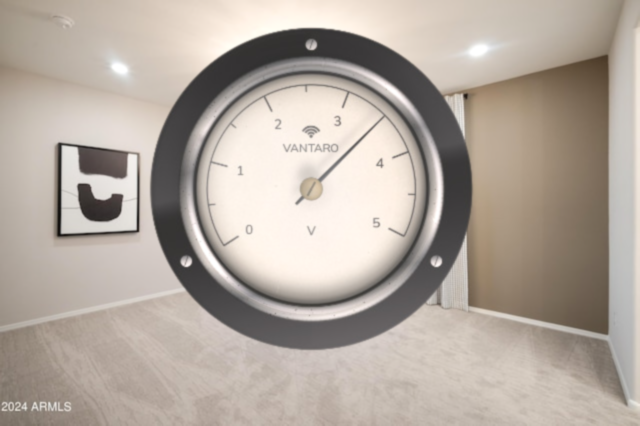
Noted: {"value": 3.5, "unit": "V"}
